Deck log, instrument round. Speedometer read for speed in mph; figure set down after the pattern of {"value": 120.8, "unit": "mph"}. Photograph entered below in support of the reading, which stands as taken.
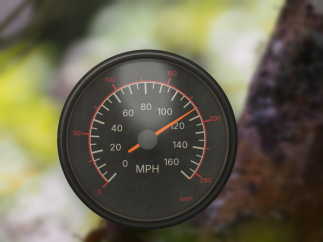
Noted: {"value": 115, "unit": "mph"}
